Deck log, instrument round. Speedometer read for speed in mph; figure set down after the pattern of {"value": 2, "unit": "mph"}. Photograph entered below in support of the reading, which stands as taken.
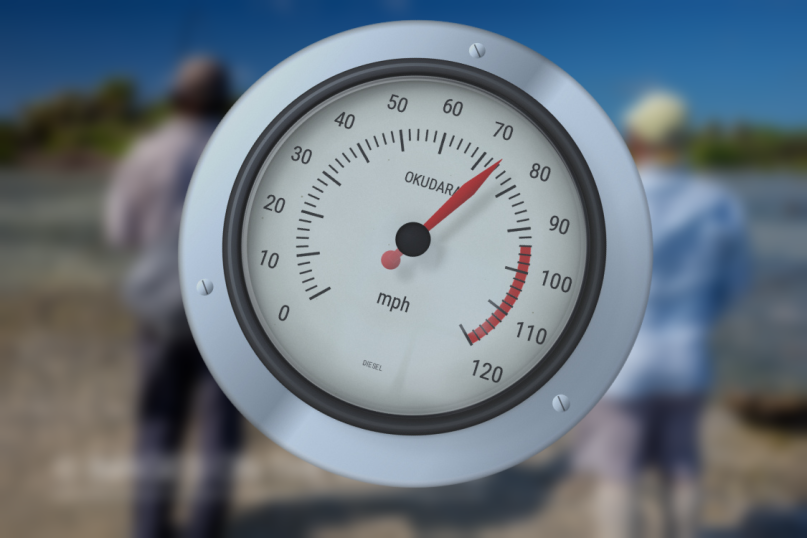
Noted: {"value": 74, "unit": "mph"}
